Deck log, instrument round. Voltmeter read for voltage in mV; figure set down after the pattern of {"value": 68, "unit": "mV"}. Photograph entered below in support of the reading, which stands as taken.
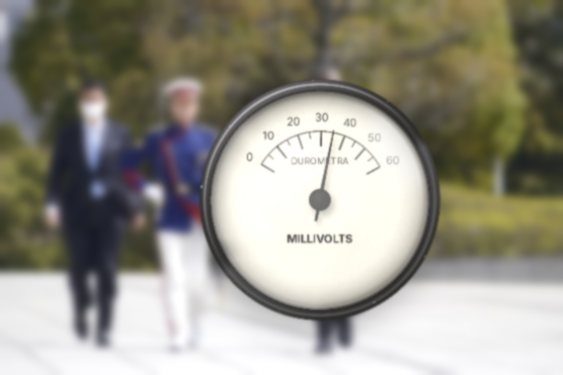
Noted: {"value": 35, "unit": "mV"}
